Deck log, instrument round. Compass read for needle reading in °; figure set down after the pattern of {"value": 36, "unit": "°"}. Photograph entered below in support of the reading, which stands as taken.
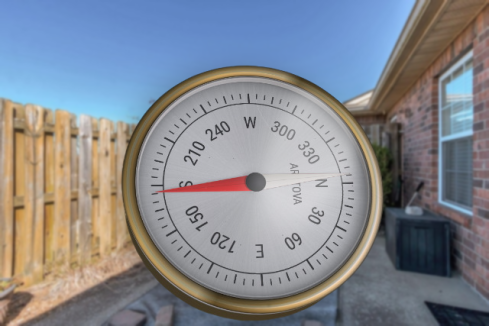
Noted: {"value": 175, "unit": "°"}
